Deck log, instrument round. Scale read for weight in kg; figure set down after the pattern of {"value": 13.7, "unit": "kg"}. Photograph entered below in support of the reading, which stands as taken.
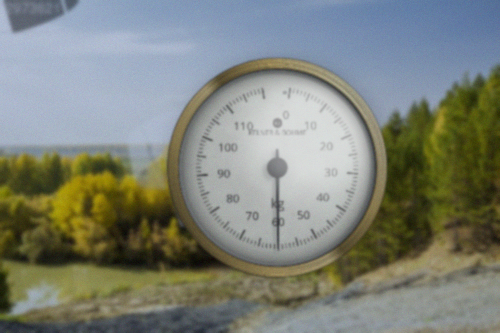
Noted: {"value": 60, "unit": "kg"}
